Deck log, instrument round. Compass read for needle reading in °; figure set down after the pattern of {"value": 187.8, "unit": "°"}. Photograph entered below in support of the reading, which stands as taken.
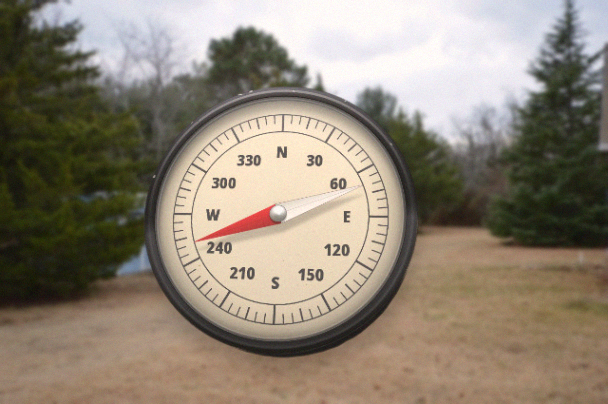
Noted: {"value": 250, "unit": "°"}
